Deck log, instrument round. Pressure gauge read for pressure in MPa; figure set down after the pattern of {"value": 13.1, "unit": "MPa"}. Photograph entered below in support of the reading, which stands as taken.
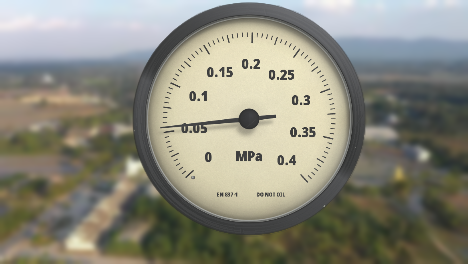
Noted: {"value": 0.055, "unit": "MPa"}
